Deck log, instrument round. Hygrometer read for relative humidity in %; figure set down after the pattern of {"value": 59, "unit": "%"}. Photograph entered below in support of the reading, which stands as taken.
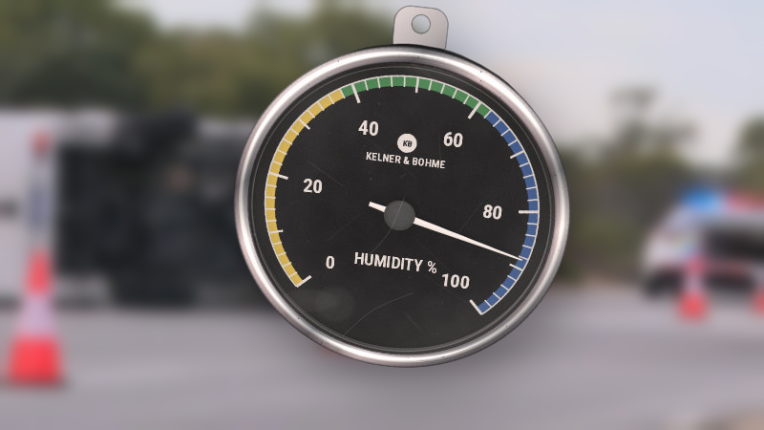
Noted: {"value": 88, "unit": "%"}
